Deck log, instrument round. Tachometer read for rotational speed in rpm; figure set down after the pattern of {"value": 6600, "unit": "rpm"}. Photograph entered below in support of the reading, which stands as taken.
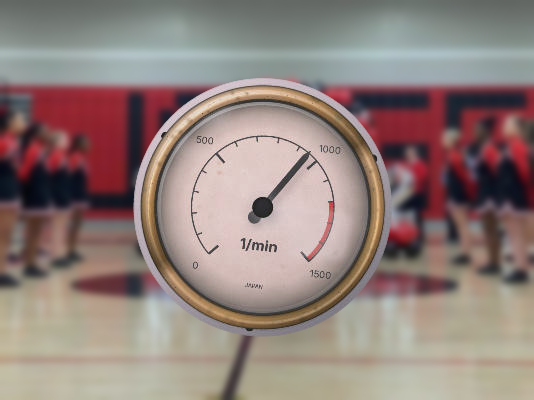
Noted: {"value": 950, "unit": "rpm"}
